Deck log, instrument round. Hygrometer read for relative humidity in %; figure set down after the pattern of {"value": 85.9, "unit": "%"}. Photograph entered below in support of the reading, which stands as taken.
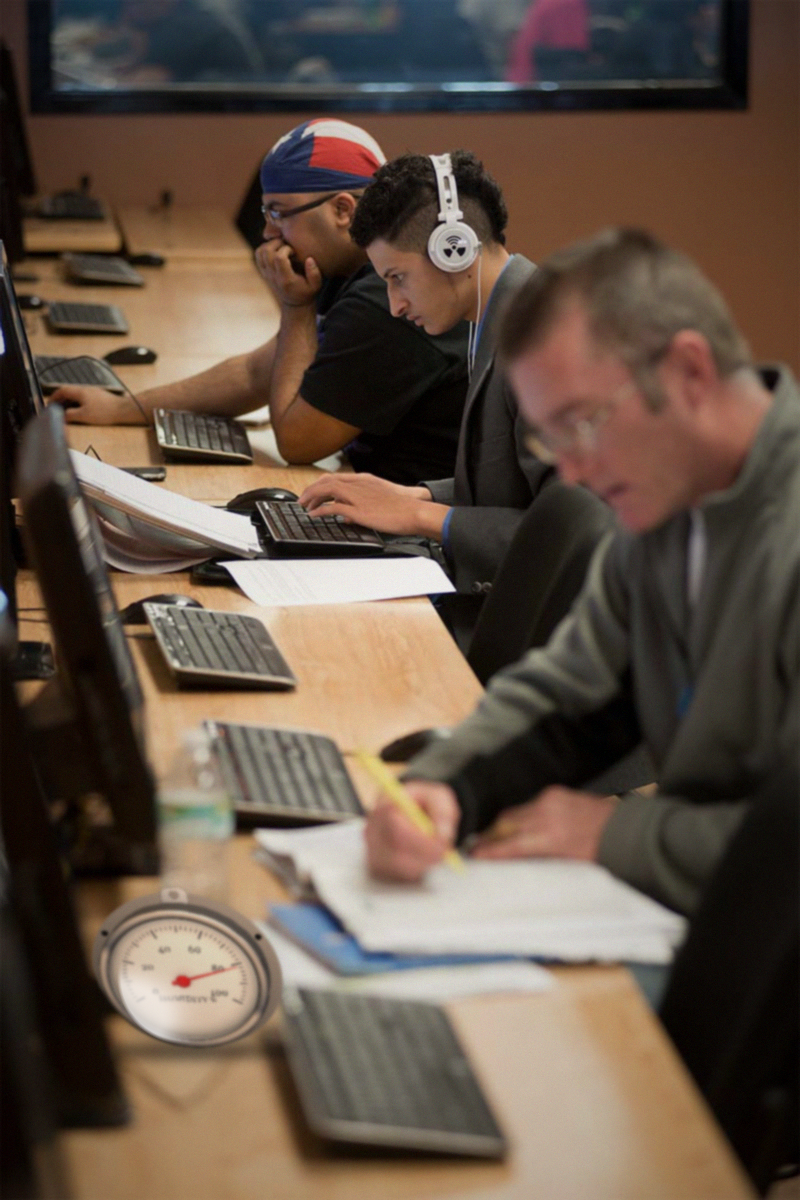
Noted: {"value": 80, "unit": "%"}
